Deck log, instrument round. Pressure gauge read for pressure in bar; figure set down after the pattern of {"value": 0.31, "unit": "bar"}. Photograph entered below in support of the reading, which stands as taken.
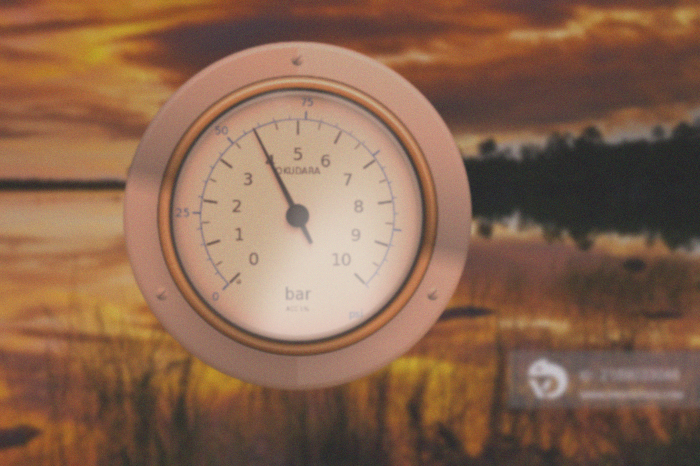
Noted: {"value": 4, "unit": "bar"}
